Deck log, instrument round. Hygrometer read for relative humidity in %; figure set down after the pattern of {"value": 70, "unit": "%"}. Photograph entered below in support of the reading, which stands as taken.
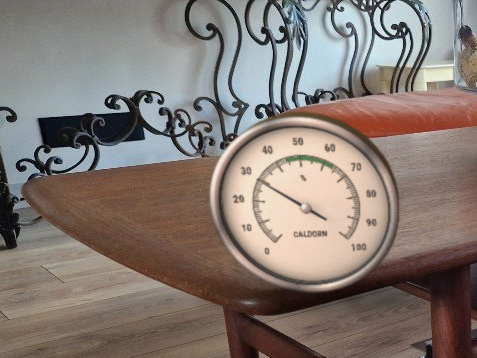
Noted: {"value": 30, "unit": "%"}
